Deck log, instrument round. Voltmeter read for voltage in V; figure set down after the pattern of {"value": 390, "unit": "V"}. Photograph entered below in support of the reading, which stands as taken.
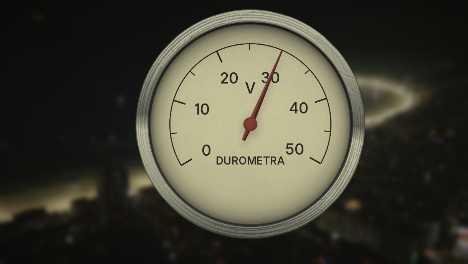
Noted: {"value": 30, "unit": "V"}
